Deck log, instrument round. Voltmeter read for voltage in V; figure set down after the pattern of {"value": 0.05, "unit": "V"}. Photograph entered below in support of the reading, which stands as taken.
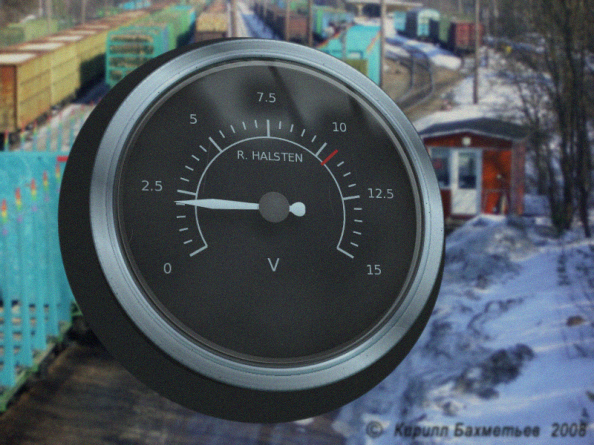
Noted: {"value": 2, "unit": "V"}
